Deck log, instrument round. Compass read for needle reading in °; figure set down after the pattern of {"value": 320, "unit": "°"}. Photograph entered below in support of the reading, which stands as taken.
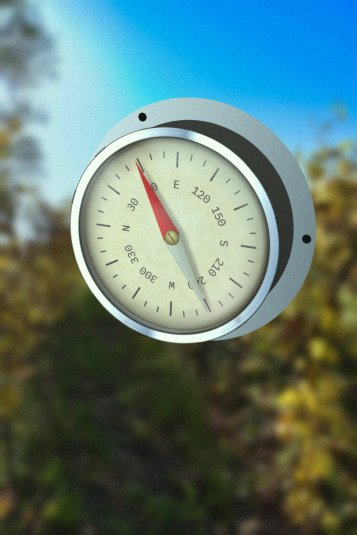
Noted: {"value": 60, "unit": "°"}
